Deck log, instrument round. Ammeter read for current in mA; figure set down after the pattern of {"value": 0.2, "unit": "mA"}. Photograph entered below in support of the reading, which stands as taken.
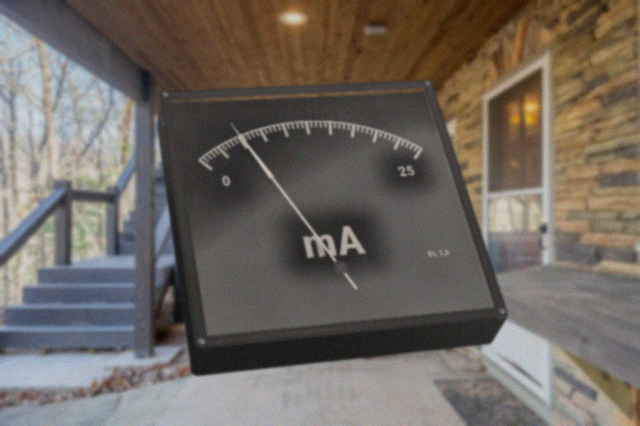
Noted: {"value": 5, "unit": "mA"}
